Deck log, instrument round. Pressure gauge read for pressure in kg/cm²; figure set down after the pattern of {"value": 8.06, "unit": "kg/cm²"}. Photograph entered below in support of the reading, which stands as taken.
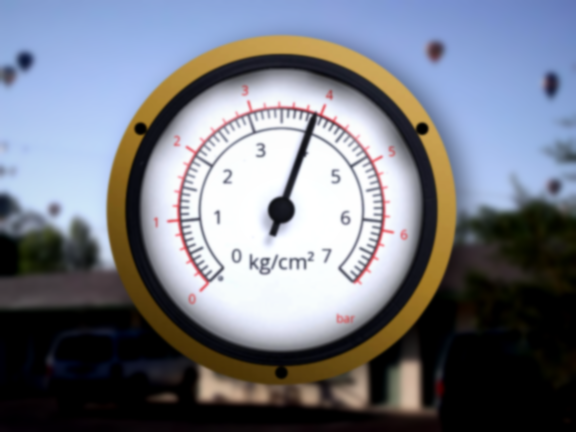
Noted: {"value": 4, "unit": "kg/cm²"}
